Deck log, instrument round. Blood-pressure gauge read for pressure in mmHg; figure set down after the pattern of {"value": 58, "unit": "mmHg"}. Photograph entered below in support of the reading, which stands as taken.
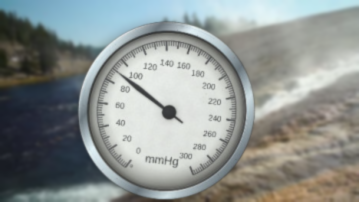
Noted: {"value": 90, "unit": "mmHg"}
